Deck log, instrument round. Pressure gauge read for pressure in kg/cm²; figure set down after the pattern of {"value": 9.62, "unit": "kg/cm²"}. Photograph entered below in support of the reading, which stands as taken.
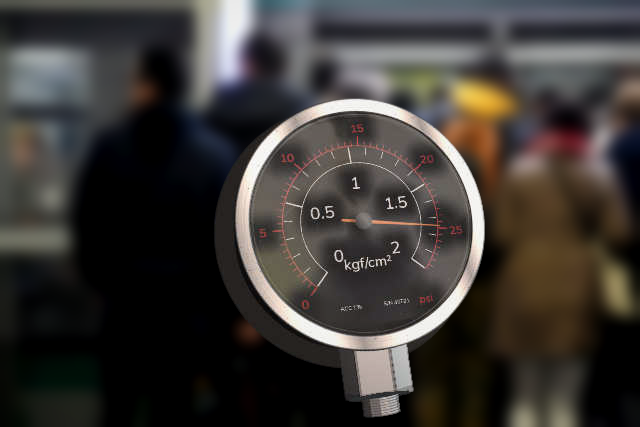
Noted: {"value": 1.75, "unit": "kg/cm²"}
